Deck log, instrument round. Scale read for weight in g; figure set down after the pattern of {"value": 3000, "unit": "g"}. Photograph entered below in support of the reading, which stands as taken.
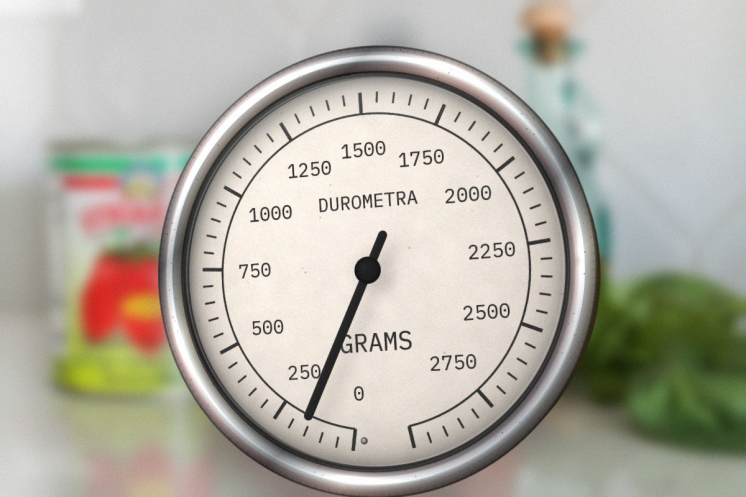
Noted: {"value": 150, "unit": "g"}
